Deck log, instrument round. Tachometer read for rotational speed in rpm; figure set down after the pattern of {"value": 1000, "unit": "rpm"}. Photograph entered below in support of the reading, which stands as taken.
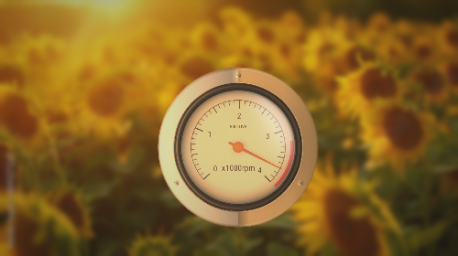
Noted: {"value": 3700, "unit": "rpm"}
